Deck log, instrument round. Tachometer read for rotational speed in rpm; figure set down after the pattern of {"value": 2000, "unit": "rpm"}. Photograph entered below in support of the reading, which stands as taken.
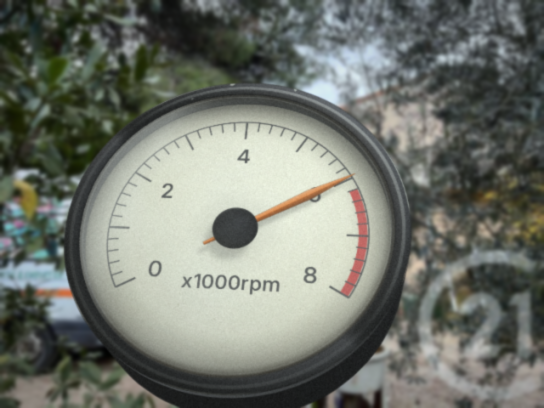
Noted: {"value": 6000, "unit": "rpm"}
